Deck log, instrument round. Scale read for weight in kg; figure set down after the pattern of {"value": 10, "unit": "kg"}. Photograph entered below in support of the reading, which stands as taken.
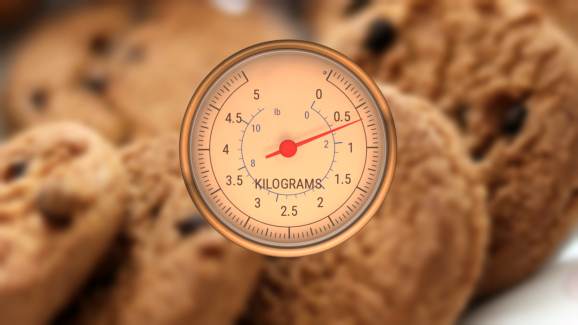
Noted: {"value": 0.65, "unit": "kg"}
